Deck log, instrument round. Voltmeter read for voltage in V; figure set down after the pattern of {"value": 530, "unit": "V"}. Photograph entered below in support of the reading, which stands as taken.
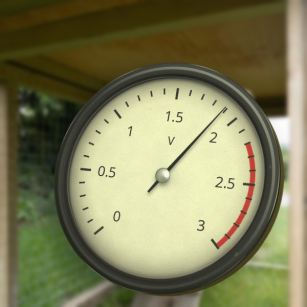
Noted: {"value": 1.9, "unit": "V"}
